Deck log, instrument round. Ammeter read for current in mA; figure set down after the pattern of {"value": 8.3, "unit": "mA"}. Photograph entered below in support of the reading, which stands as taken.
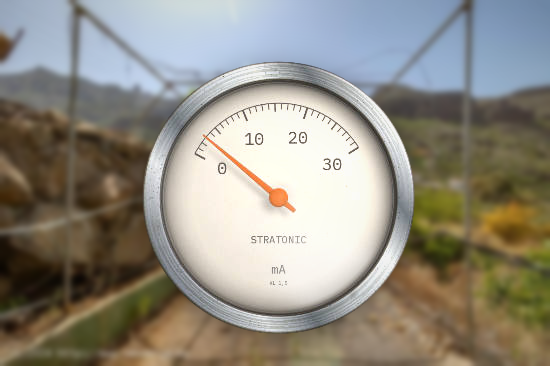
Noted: {"value": 3, "unit": "mA"}
